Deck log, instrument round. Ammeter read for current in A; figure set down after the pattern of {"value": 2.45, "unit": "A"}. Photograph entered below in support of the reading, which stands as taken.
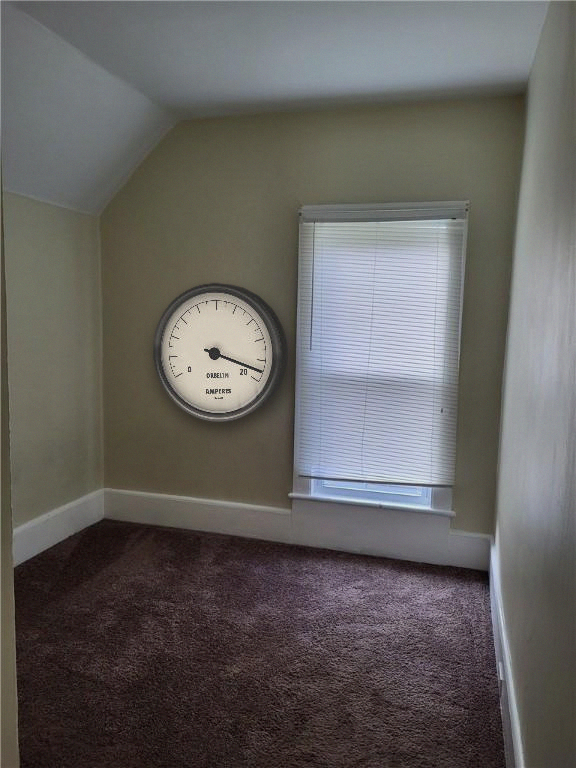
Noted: {"value": 19, "unit": "A"}
